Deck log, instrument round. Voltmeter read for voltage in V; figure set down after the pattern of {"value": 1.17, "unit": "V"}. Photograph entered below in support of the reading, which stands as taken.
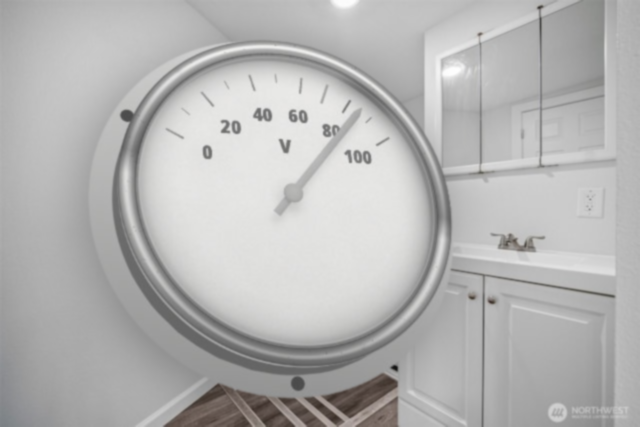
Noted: {"value": 85, "unit": "V"}
